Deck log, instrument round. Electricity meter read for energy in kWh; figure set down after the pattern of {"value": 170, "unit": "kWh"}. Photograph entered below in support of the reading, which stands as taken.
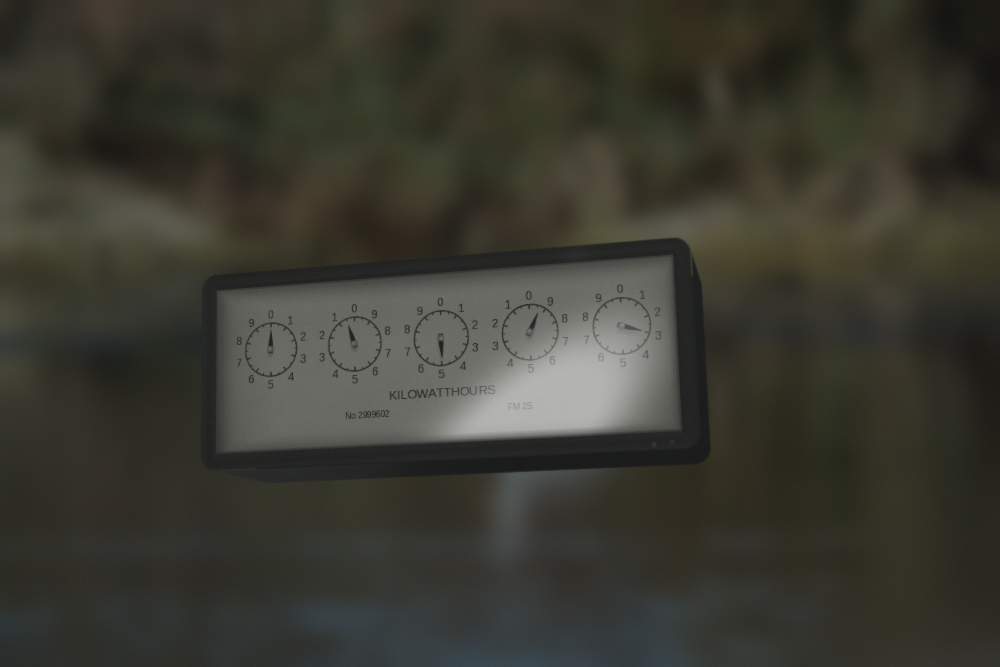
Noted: {"value": 493, "unit": "kWh"}
